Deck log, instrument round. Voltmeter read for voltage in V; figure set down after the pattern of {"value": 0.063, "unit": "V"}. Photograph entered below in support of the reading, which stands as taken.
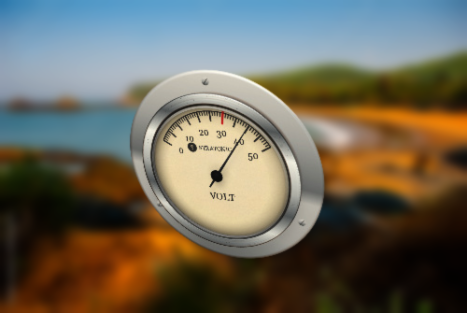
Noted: {"value": 40, "unit": "V"}
